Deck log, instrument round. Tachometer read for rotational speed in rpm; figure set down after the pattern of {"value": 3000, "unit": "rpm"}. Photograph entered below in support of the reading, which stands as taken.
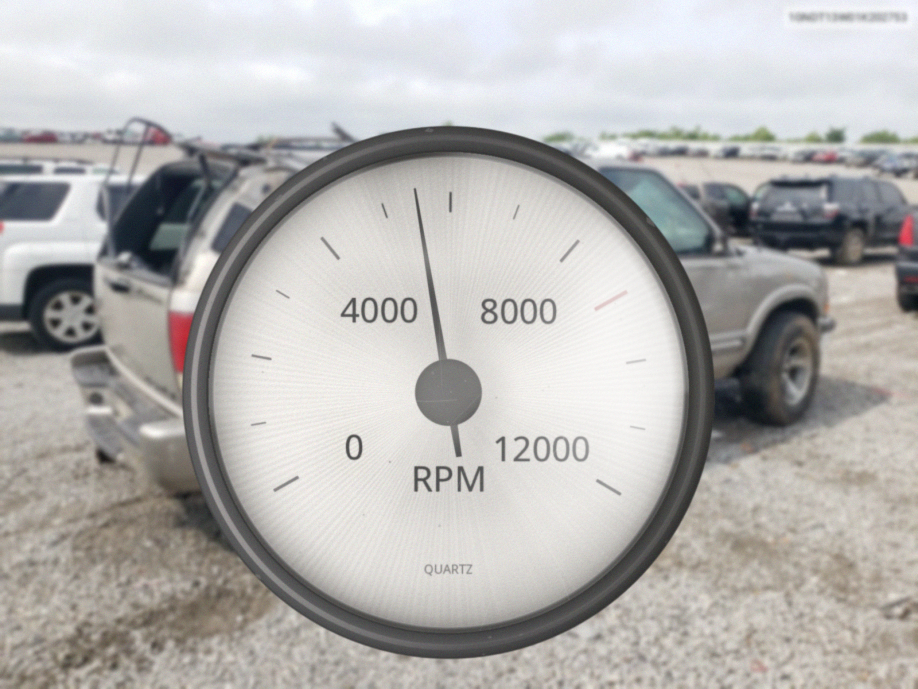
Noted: {"value": 5500, "unit": "rpm"}
